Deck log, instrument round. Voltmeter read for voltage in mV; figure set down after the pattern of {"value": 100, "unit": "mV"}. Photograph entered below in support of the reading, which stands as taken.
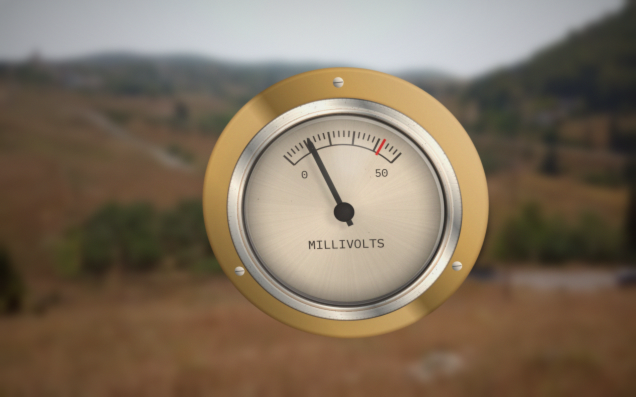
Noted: {"value": 12, "unit": "mV"}
